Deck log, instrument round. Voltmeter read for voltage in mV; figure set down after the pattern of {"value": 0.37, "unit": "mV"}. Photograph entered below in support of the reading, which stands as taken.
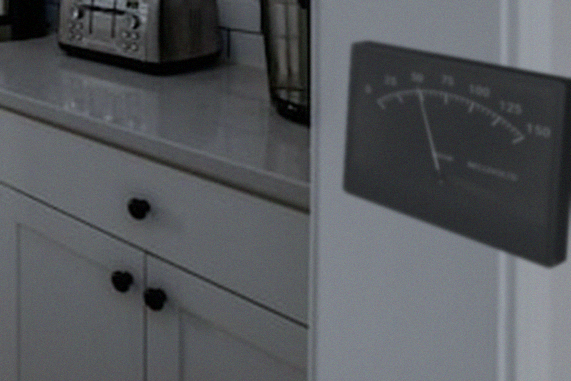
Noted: {"value": 50, "unit": "mV"}
